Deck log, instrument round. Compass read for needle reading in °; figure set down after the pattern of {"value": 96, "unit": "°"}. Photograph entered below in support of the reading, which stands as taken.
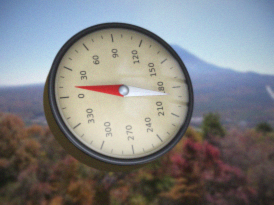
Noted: {"value": 10, "unit": "°"}
